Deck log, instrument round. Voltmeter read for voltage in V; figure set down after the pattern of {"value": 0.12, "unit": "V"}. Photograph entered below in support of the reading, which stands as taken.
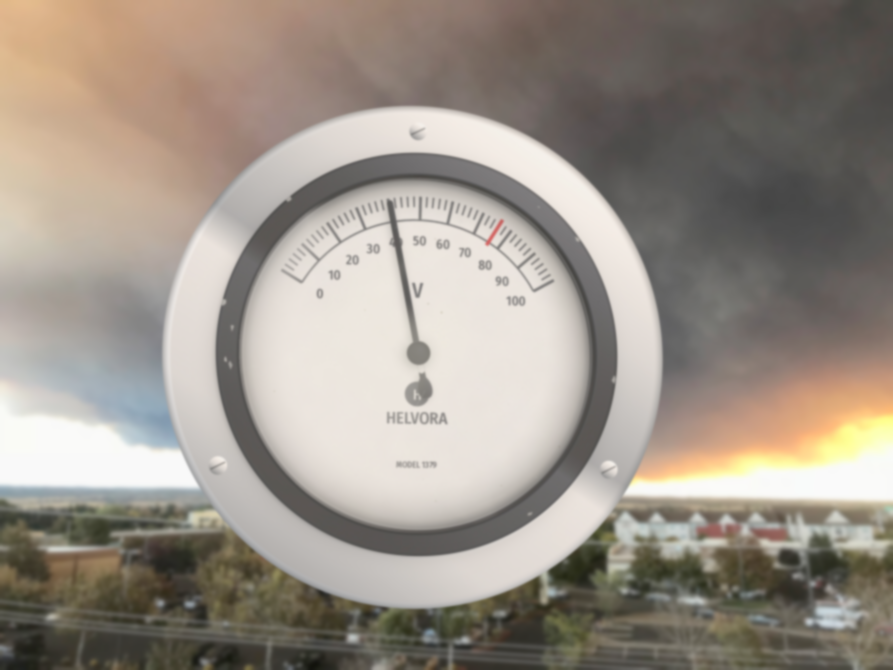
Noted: {"value": 40, "unit": "V"}
